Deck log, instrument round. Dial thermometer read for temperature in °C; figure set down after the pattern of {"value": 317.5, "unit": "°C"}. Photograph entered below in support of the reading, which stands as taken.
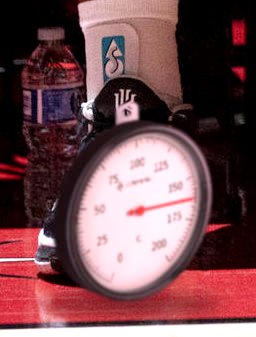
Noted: {"value": 162.5, "unit": "°C"}
